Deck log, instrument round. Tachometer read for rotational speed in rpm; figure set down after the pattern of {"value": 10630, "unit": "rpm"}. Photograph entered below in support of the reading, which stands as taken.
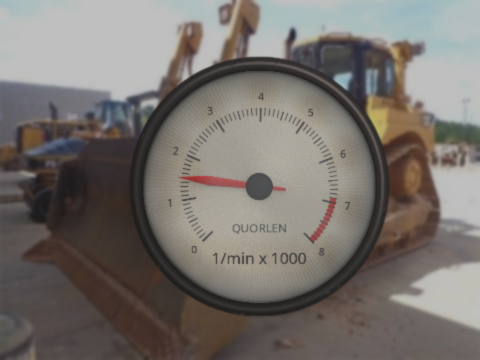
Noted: {"value": 1500, "unit": "rpm"}
